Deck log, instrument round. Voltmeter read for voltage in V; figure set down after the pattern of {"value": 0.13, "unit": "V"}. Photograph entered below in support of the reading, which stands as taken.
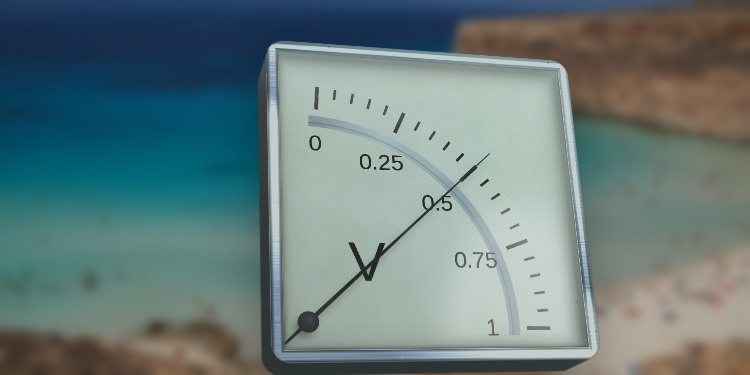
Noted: {"value": 0.5, "unit": "V"}
